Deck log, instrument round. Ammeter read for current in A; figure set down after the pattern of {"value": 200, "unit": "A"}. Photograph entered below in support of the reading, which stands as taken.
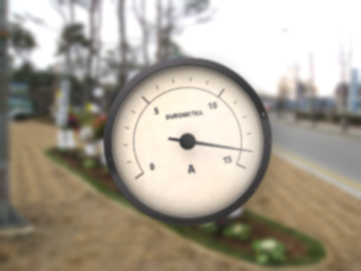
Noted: {"value": 14, "unit": "A"}
